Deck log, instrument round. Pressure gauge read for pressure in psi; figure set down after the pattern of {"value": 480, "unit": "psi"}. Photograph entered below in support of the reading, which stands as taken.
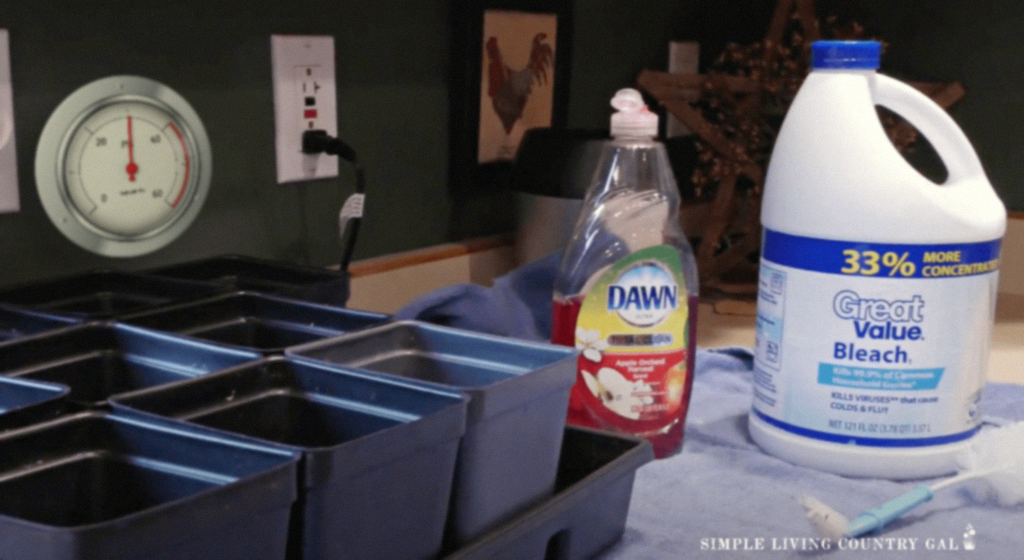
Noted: {"value": 30, "unit": "psi"}
